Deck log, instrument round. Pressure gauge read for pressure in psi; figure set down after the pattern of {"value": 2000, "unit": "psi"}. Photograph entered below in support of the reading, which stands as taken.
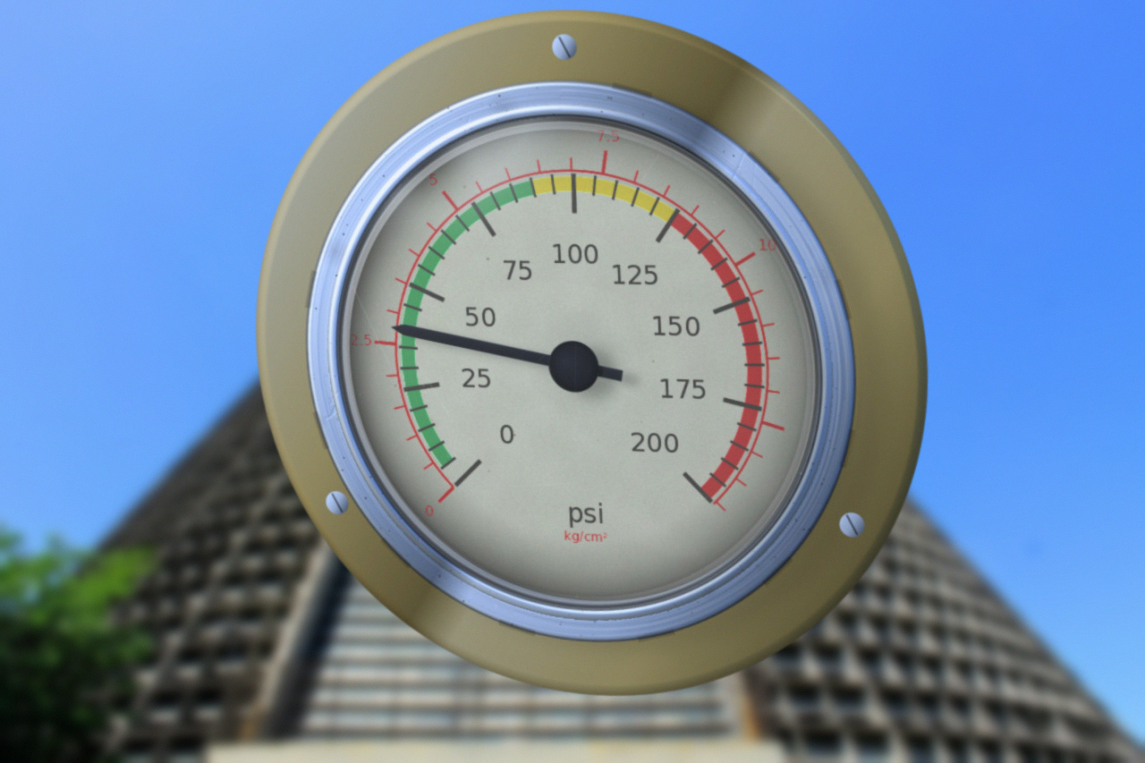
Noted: {"value": 40, "unit": "psi"}
